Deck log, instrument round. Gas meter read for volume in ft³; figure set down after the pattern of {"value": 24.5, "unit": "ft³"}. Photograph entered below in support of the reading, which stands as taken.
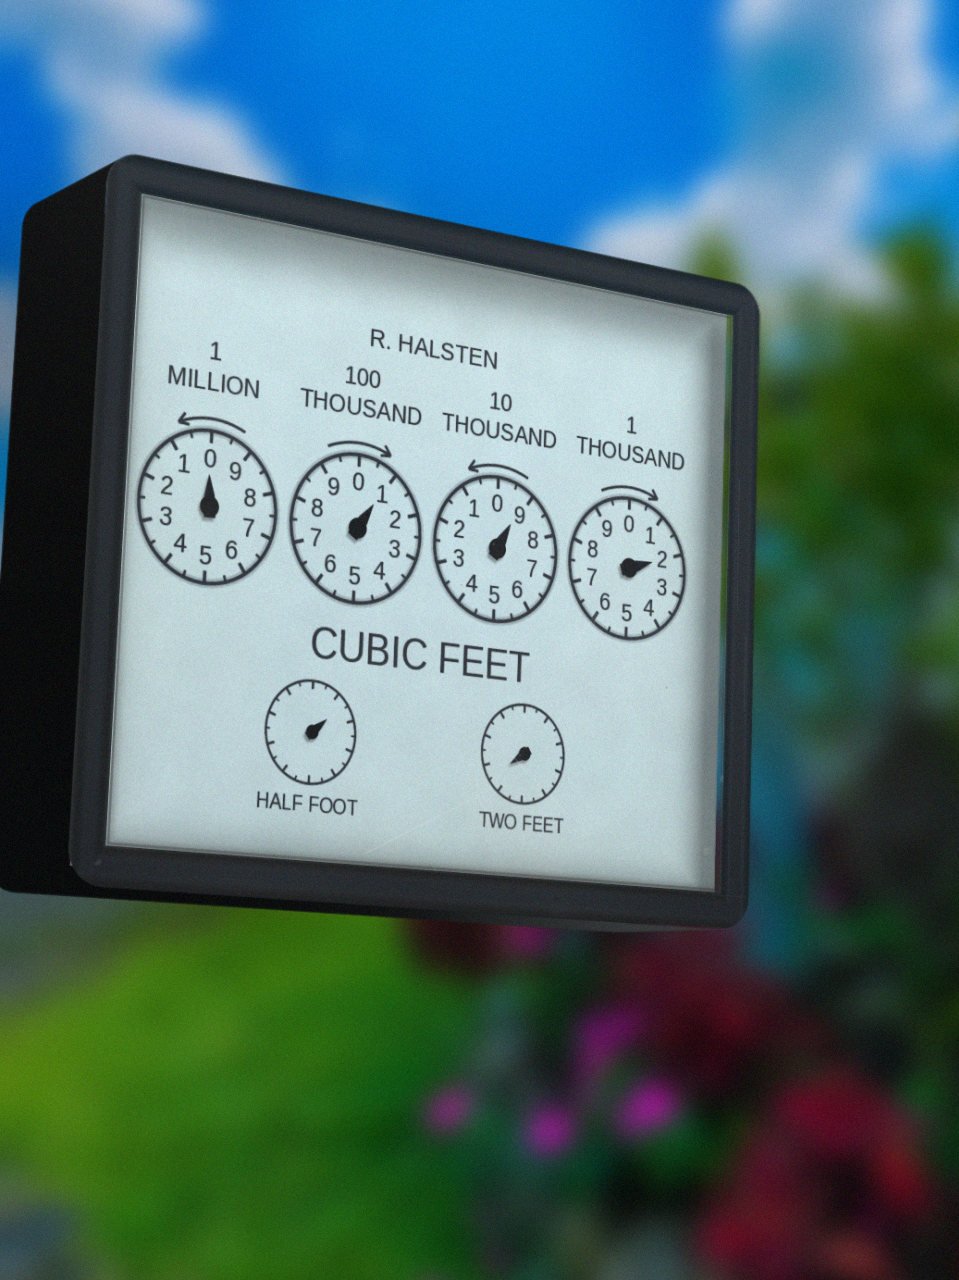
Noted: {"value": 9200, "unit": "ft³"}
